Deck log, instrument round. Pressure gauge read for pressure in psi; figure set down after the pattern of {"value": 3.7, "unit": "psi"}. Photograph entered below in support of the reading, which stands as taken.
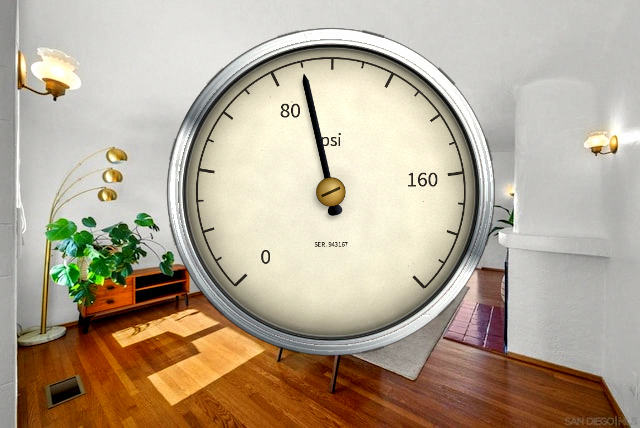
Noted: {"value": 90, "unit": "psi"}
